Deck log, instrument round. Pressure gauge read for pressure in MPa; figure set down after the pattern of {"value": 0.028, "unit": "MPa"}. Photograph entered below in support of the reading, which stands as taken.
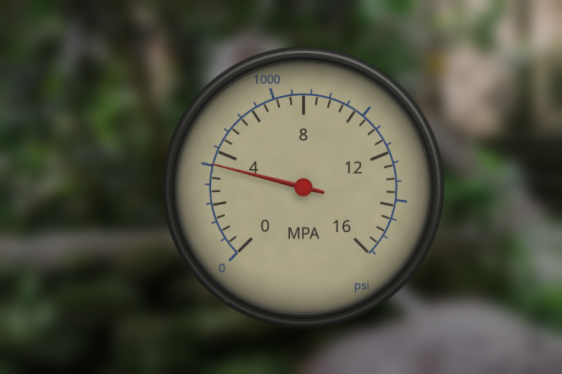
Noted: {"value": 3.5, "unit": "MPa"}
